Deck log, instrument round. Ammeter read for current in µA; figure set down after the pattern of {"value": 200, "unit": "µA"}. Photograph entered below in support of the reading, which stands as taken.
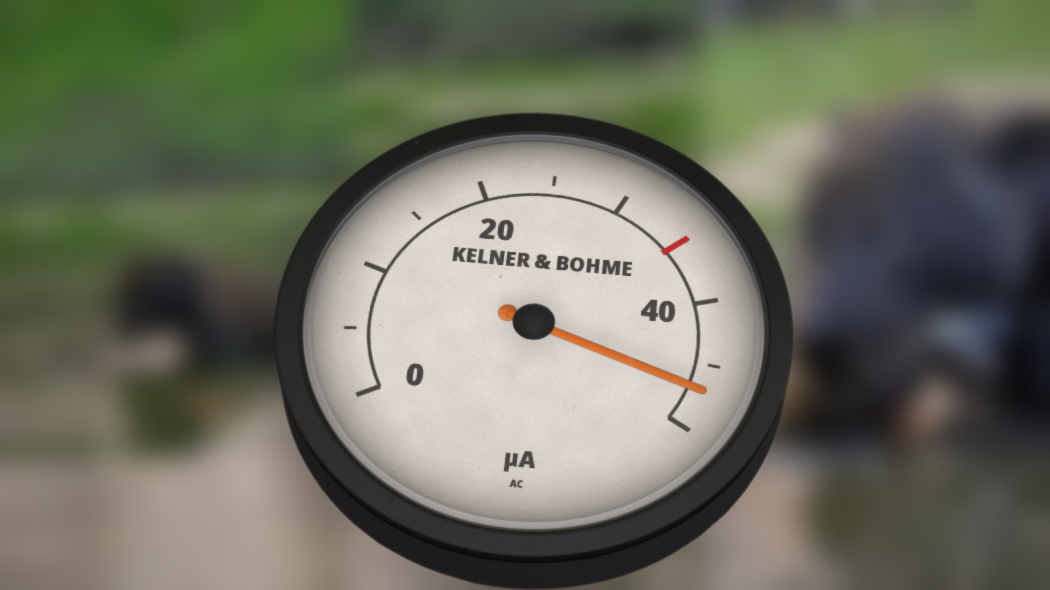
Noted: {"value": 47.5, "unit": "µA"}
